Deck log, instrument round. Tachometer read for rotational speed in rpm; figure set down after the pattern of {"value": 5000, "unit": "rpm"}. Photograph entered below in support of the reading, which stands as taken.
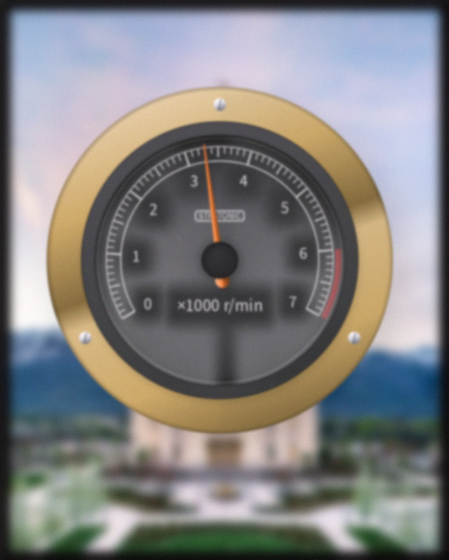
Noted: {"value": 3300, "unit": "rpm"}
